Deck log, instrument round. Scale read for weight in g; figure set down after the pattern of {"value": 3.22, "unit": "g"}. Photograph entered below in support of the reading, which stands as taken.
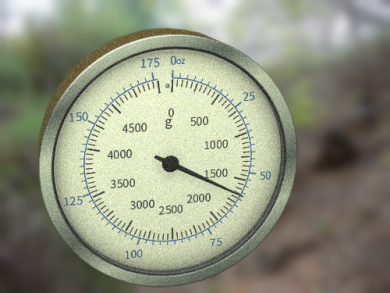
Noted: {"value": 1650, "unit": "g"}
